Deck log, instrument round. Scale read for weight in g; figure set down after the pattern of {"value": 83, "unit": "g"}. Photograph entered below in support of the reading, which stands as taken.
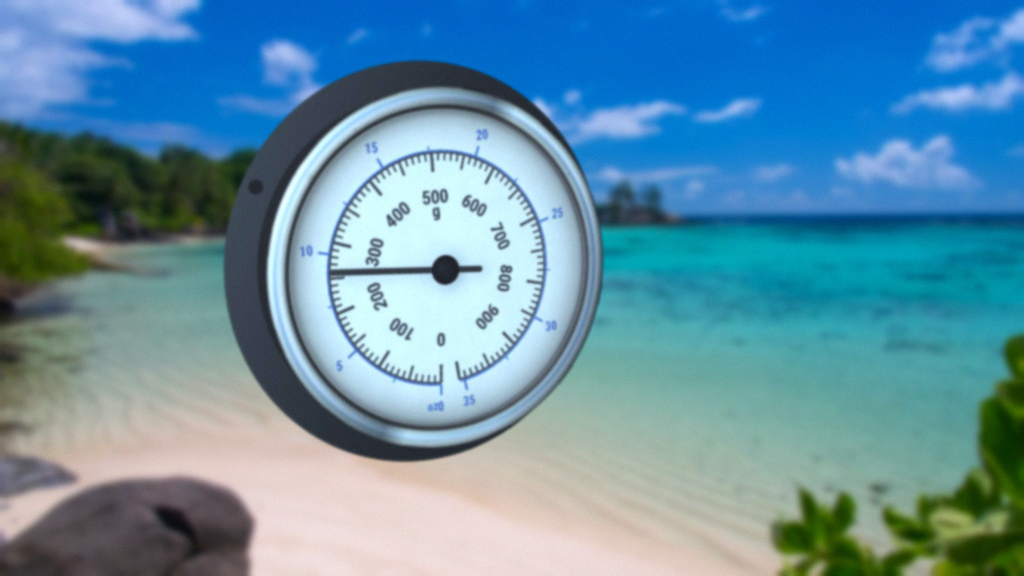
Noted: {"value": 260, "unit": "g"}
